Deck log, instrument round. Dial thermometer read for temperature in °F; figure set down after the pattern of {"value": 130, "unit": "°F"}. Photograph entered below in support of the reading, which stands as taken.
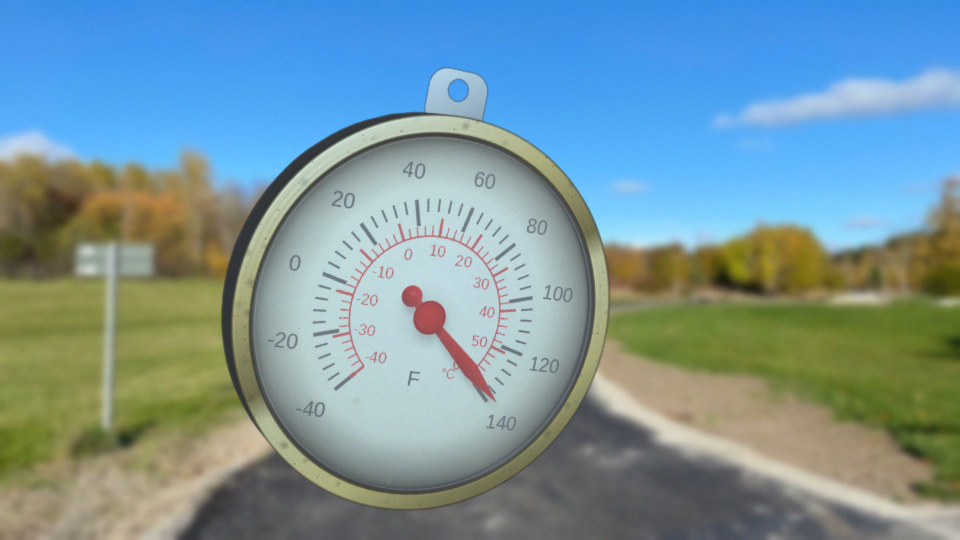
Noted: {"value": 138, "unit": "°F"}
